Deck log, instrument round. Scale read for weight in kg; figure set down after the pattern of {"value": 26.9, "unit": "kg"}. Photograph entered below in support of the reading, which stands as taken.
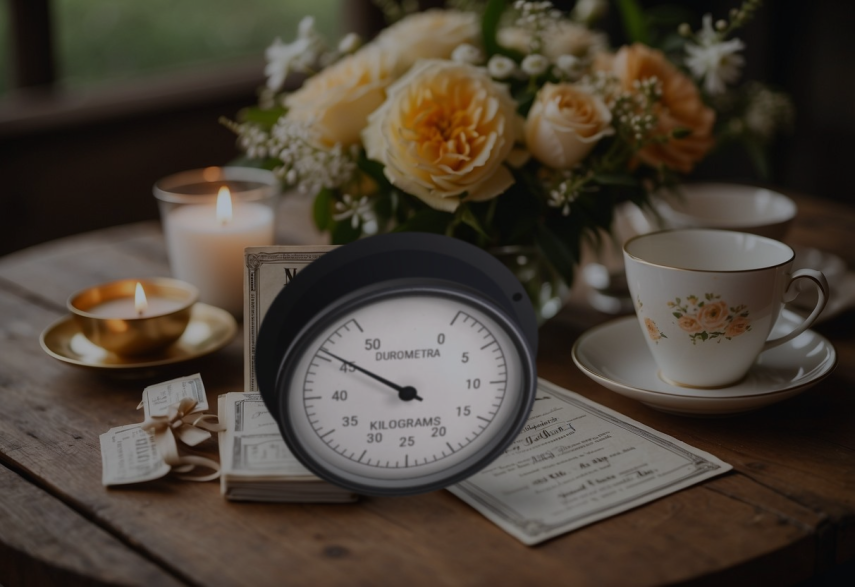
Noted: {"value": 46, "unit": "kg"}
